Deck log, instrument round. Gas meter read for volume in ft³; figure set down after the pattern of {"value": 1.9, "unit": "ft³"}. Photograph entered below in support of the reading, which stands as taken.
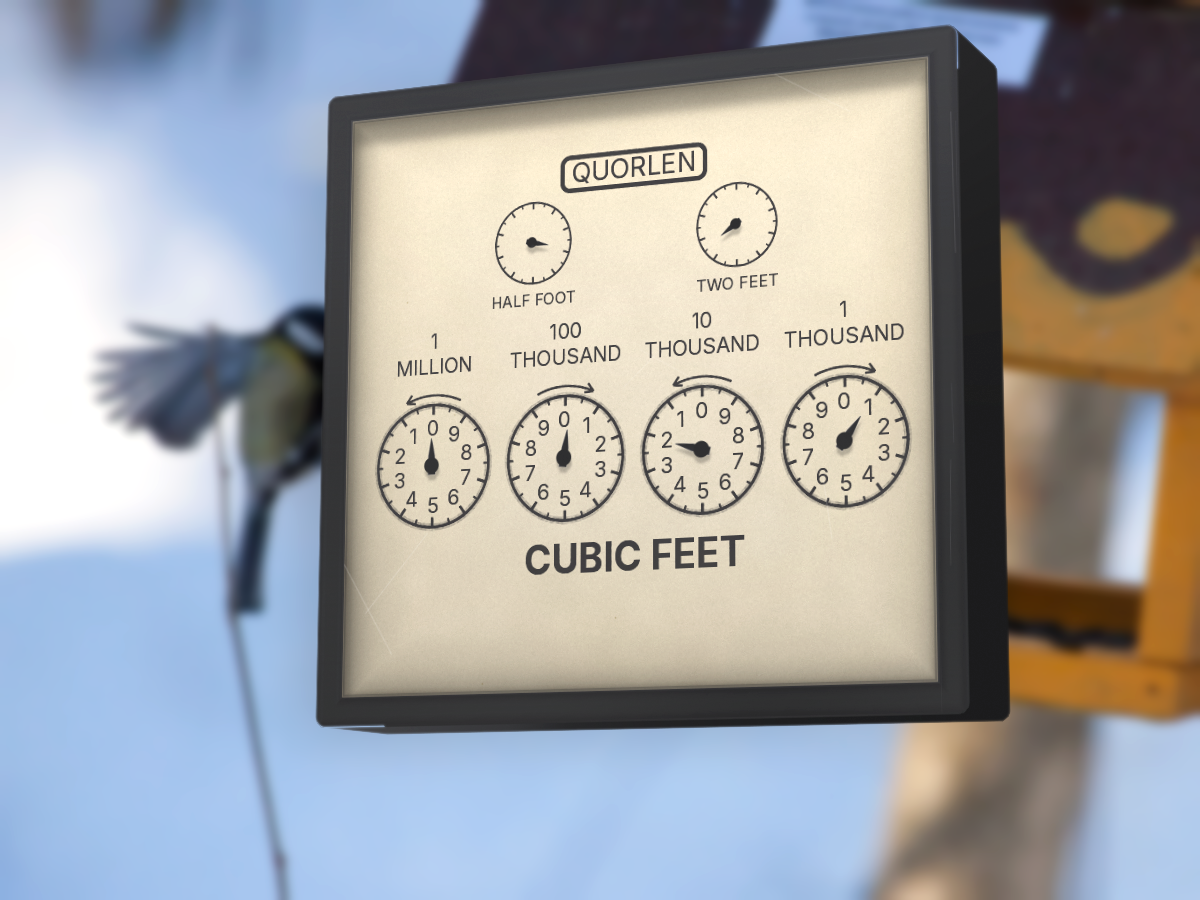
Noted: {"value": 2100, "unit": "ft³"}
